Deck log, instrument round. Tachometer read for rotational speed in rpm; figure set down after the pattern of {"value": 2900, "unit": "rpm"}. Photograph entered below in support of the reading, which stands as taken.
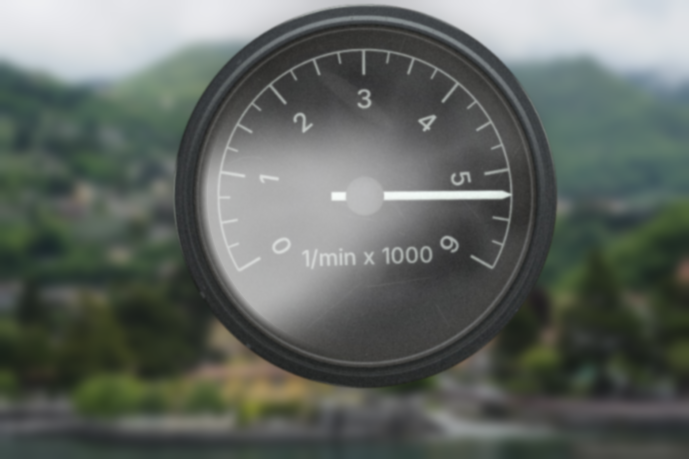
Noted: {"value": 5250, "unit": "rpm"}
